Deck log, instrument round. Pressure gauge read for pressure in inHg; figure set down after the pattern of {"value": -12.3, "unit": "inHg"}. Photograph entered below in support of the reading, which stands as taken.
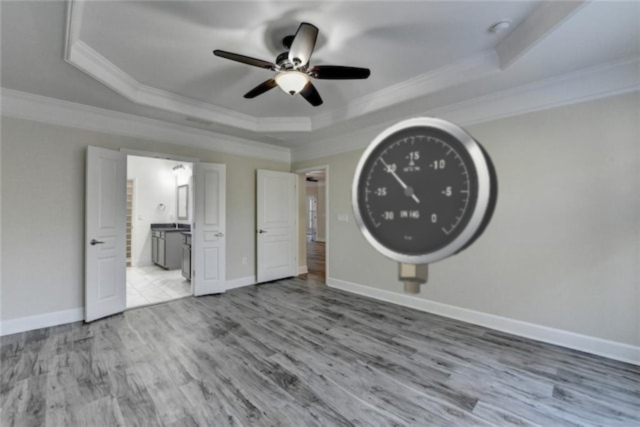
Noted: {"value": -20, "unit": "inHg"}
